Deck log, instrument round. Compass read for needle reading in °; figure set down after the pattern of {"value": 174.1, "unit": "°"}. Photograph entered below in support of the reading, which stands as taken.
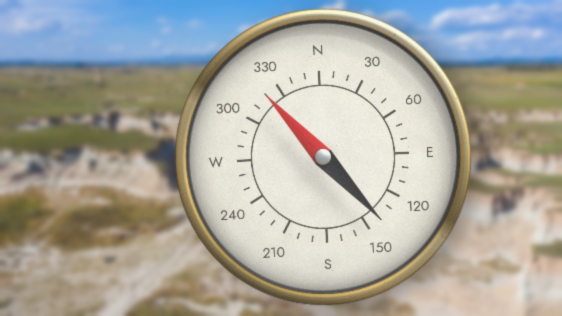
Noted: {"value": 320, "unit": "°"}
